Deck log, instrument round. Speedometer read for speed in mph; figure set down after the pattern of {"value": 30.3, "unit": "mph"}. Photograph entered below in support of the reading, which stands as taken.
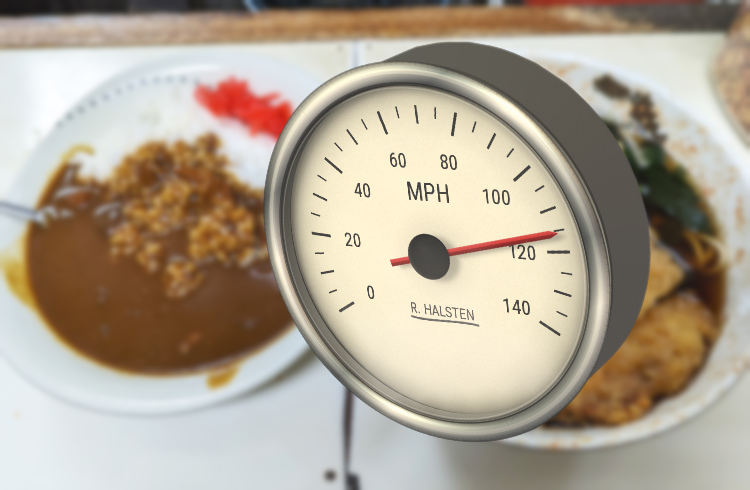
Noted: {"value": 115, "unit": "mph"}
